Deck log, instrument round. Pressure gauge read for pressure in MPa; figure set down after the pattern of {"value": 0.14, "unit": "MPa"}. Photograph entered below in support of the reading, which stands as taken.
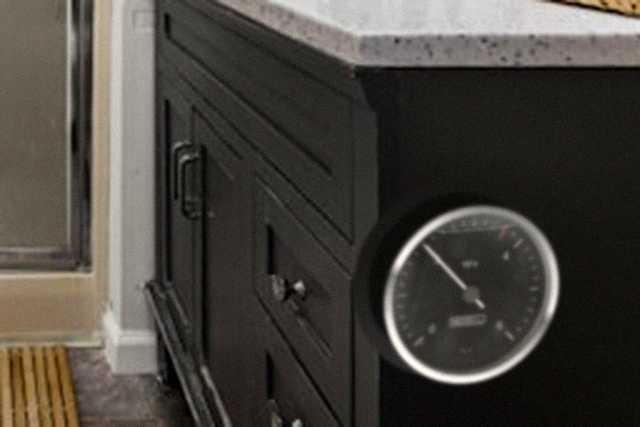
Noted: {"value": 2, "unit": "MPa"}
